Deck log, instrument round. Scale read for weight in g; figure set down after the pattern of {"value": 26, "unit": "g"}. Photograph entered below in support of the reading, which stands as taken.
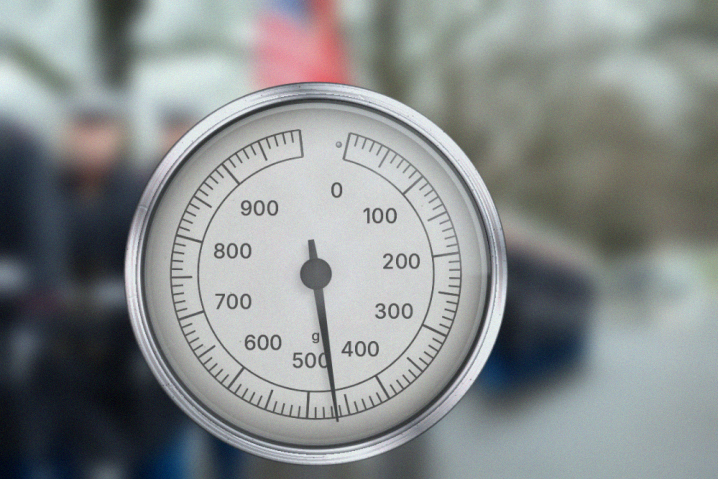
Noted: {"value": 465, "unit": "g"}
